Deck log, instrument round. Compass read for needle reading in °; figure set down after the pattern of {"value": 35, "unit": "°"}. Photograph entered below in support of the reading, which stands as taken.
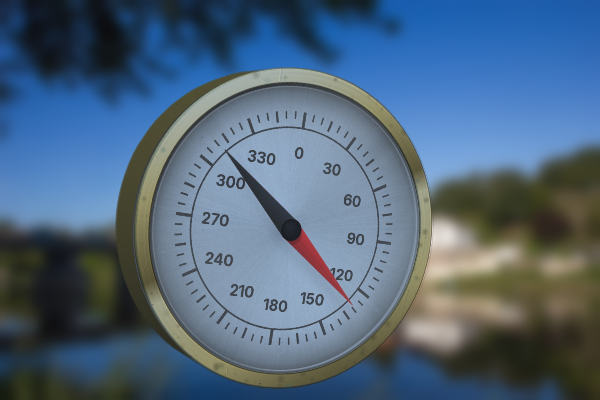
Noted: {"value": 130, "unit": "°"}
